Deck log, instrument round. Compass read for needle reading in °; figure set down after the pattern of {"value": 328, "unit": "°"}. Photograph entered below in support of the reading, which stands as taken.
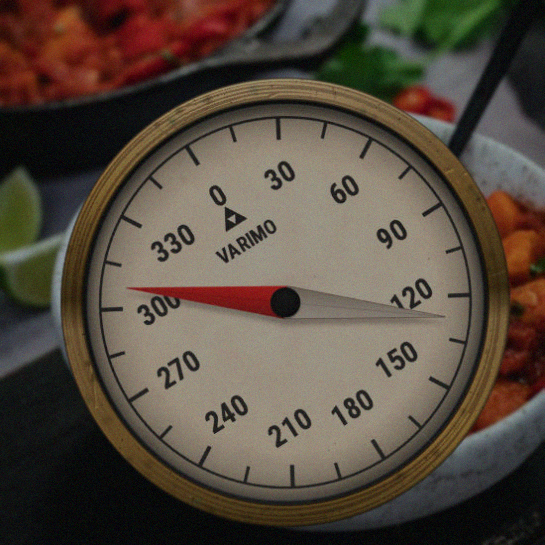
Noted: {"value": 307.5, "unit": "°"}
